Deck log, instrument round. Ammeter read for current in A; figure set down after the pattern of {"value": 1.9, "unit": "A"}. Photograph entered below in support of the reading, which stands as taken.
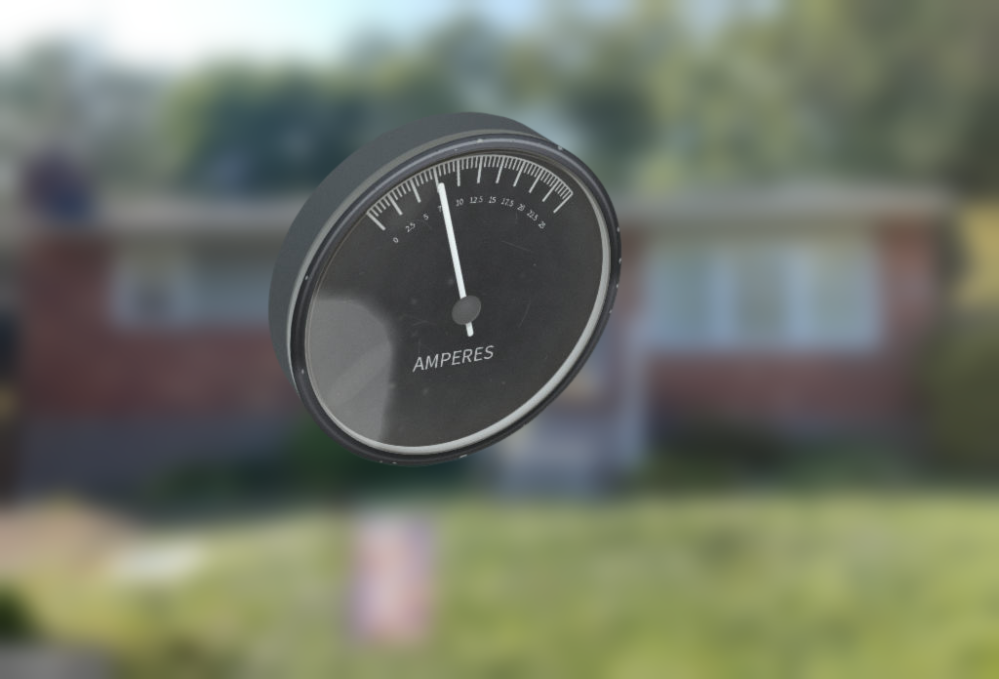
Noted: {"value": 7.5, "unit": "A"}
